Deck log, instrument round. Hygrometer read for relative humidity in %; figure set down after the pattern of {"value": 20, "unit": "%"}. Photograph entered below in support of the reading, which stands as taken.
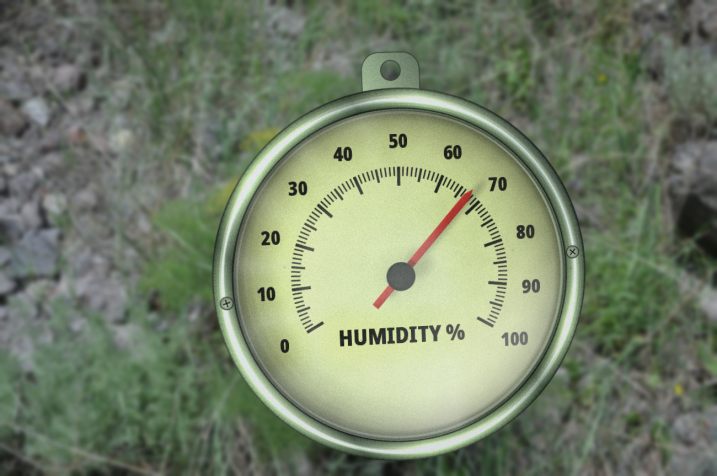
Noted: {"value": 67, "unit": "%"}
